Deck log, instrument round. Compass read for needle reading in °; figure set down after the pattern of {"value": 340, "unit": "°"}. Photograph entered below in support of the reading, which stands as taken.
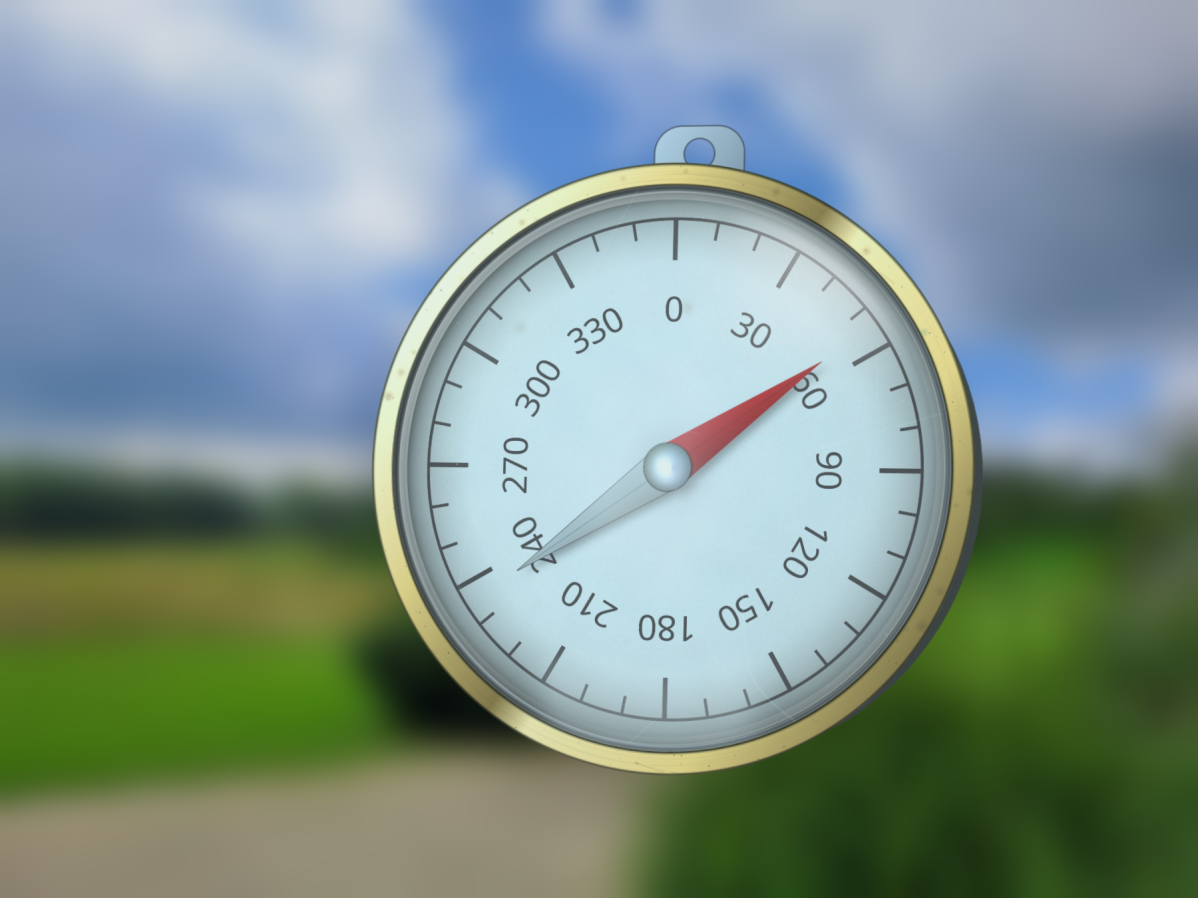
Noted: {"value": 55, "unit": "°"}
